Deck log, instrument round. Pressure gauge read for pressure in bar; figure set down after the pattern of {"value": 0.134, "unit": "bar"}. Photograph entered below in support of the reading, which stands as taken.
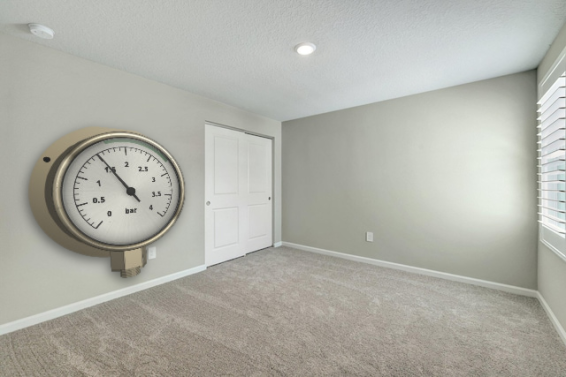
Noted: {"value": 1.5, "unit": "bar"}
